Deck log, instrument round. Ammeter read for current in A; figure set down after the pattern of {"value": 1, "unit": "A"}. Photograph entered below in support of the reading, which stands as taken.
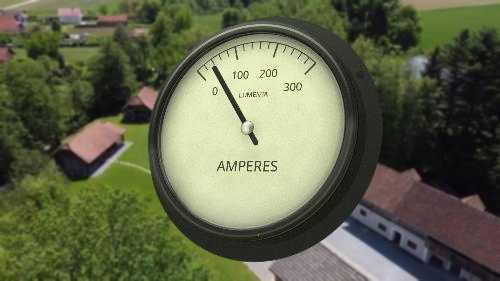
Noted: {"value": 40, "unit": "A"}
